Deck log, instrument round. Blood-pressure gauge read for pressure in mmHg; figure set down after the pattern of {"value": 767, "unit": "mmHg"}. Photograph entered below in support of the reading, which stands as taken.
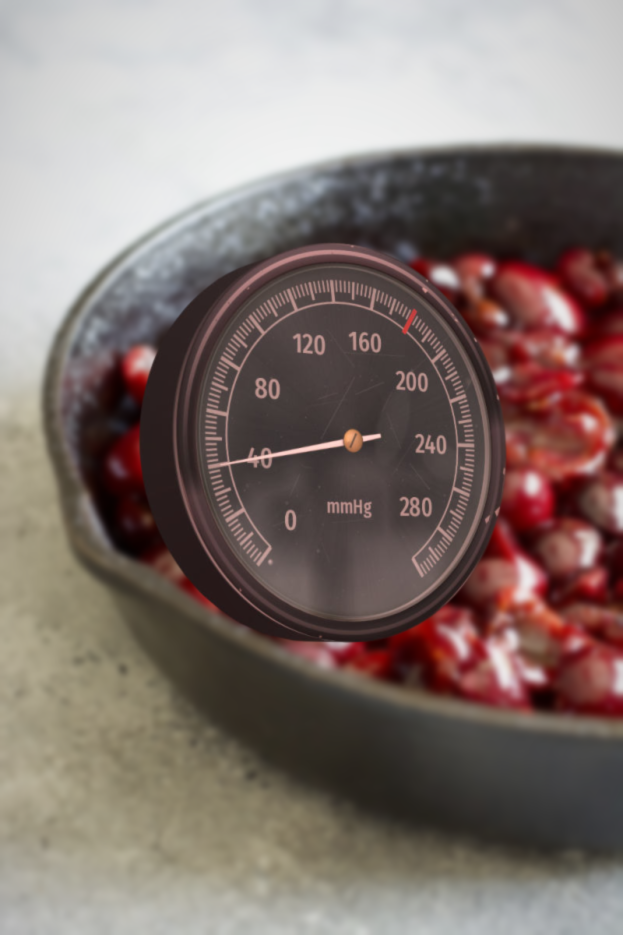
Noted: {"value": 40, "unit": "mmHg"}
